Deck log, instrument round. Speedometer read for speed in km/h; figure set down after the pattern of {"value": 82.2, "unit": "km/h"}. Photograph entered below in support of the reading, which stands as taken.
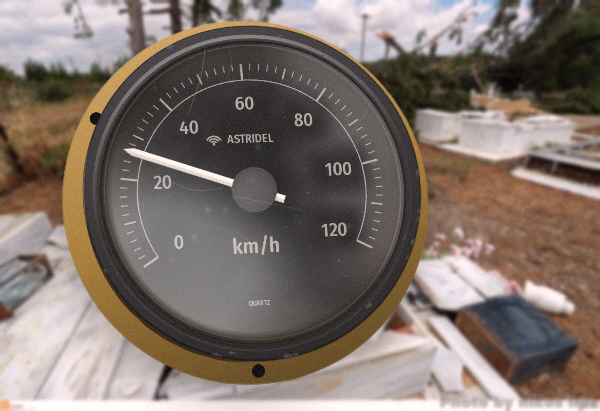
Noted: {"value": 26, "unit": "km/h"}
